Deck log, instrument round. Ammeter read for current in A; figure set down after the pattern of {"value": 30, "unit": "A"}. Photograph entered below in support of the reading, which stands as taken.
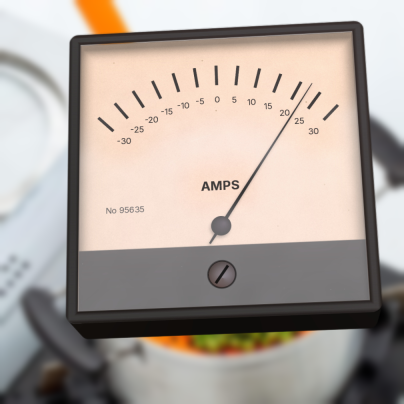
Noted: {"value": 22.5, "unit": "A"}
